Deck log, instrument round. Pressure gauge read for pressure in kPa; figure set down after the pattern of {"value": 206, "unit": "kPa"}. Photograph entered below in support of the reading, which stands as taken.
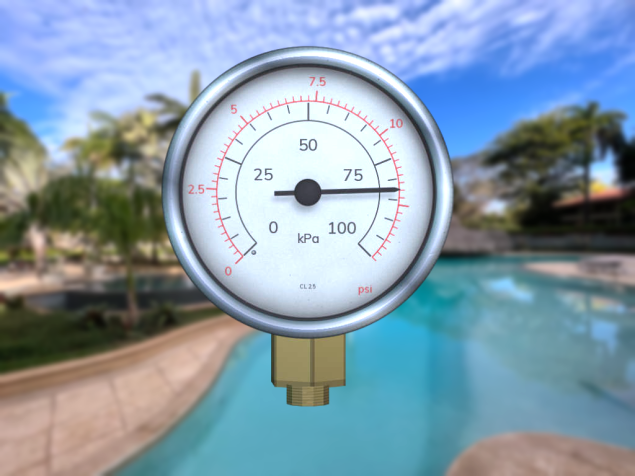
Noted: {"value": 82.5, "unit": "kPa"}
